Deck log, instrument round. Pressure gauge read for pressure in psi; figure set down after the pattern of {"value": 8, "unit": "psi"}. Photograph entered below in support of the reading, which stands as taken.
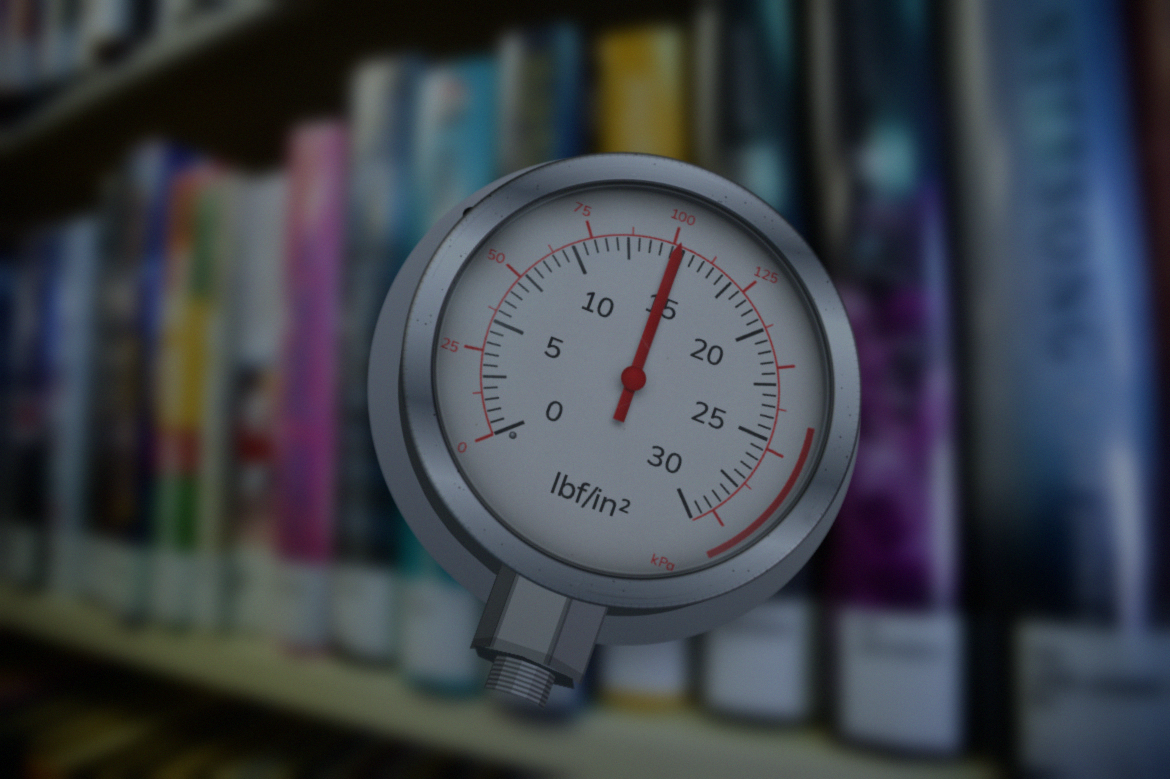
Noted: {"value": 14.75, "unit": "psi"}
